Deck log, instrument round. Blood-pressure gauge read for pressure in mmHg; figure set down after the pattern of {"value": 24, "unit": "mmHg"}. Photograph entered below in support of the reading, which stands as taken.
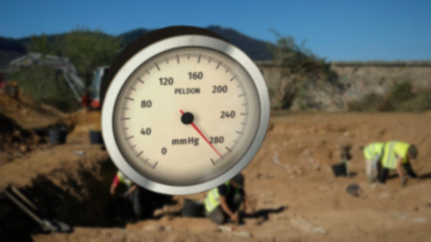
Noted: {"value": 290, "unit": "mmHg"}
